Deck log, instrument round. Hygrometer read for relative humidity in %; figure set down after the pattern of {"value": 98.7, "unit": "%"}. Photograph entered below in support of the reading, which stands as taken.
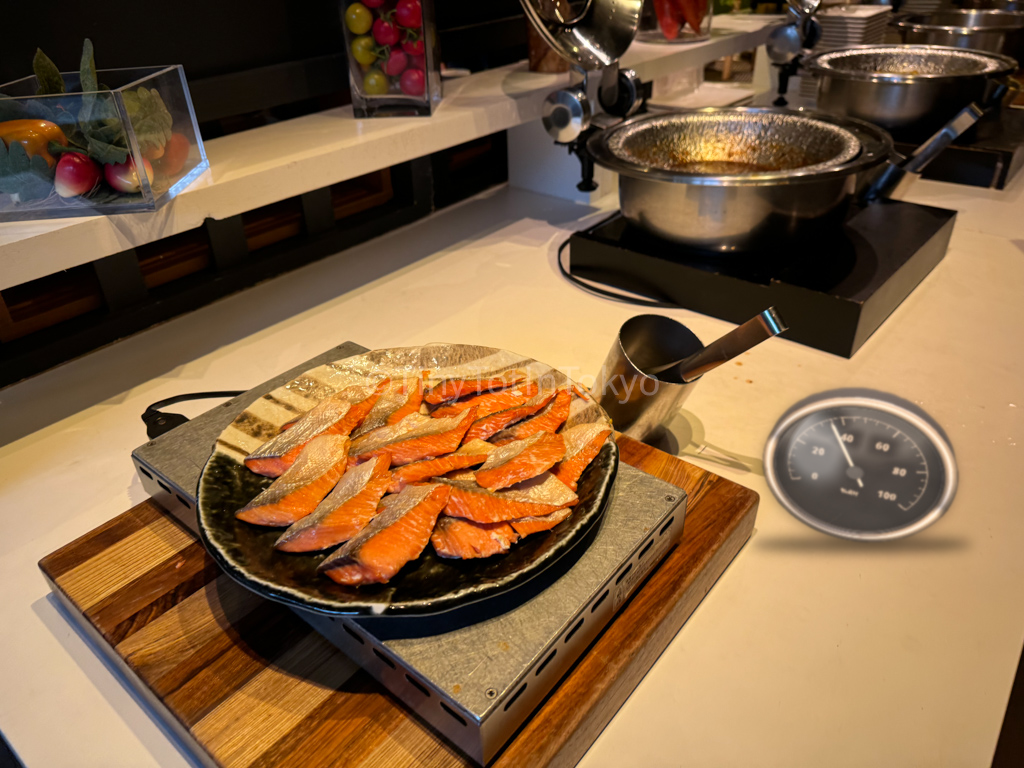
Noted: {"value": 36, "unit": "%"}
